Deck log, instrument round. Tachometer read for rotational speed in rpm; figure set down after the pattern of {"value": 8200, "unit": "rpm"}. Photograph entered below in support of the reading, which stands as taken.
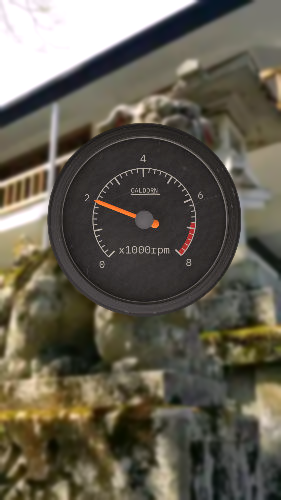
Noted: {"value": 2000, "unit": "rpm"}
